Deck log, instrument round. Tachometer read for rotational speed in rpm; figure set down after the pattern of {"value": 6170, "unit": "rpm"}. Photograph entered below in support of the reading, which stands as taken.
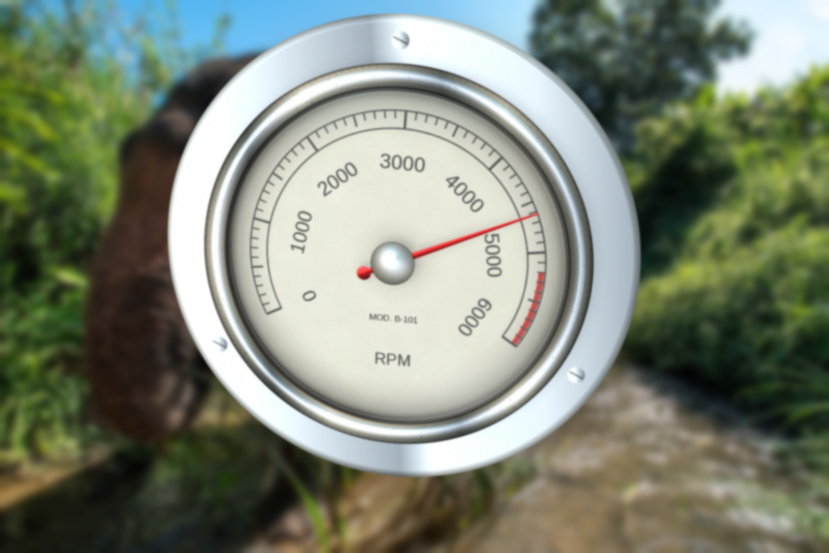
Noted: {"value": 4600, "unit": "rpm"}
